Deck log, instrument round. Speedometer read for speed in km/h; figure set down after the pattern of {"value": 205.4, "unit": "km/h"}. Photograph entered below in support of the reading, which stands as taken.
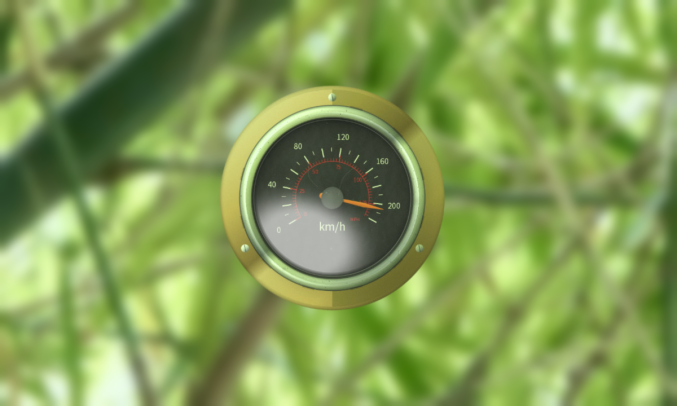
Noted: {"value": 205, "unit": "km/h"}
